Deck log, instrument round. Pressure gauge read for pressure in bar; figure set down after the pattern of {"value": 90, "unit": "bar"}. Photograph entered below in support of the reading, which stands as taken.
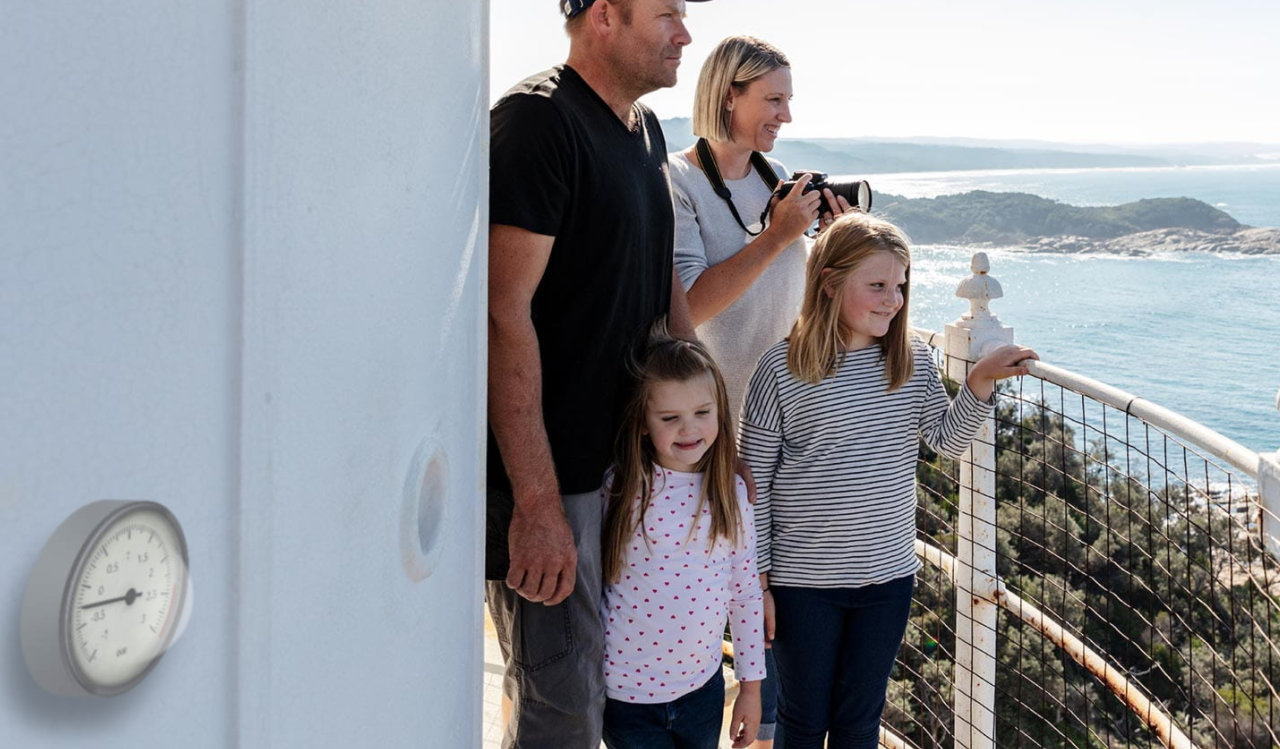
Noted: {"value": -0.25, "unit": "bar"}
